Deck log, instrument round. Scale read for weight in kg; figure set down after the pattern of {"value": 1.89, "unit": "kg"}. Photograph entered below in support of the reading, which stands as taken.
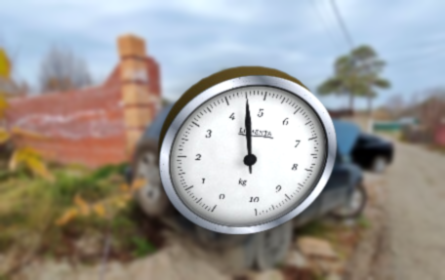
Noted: {"value": 4.5, "unit": "kg"}
